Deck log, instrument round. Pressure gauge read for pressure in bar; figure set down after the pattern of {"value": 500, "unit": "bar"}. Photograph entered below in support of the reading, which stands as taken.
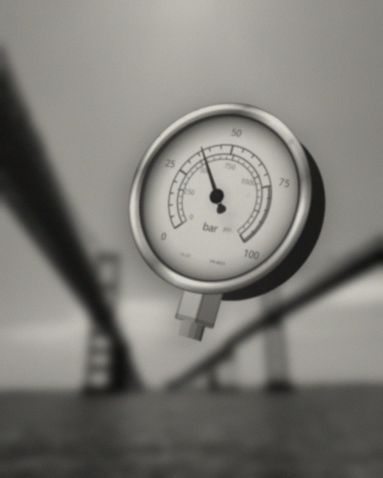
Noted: {"value": 37.5, "unit": "bar"}
